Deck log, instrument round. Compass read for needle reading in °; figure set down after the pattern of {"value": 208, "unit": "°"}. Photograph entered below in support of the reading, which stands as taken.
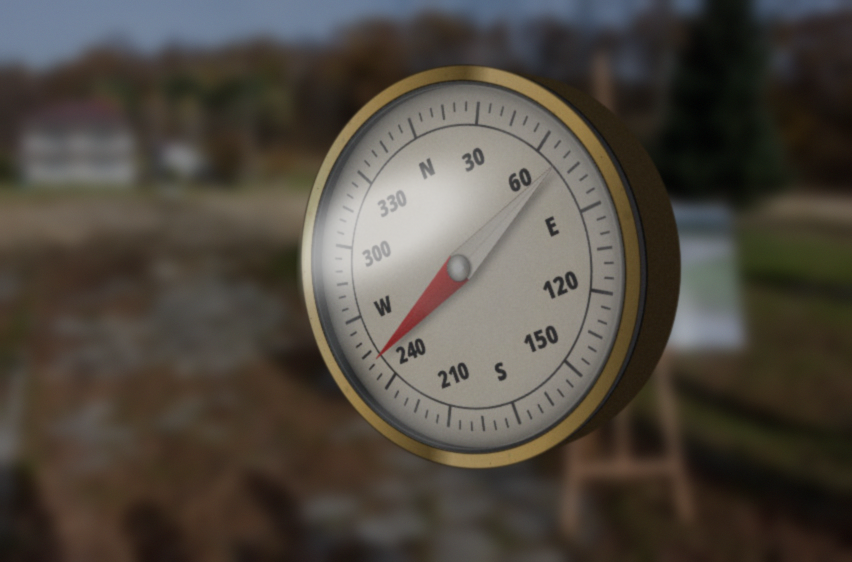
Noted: {"value": 250, "unit": "°"}
